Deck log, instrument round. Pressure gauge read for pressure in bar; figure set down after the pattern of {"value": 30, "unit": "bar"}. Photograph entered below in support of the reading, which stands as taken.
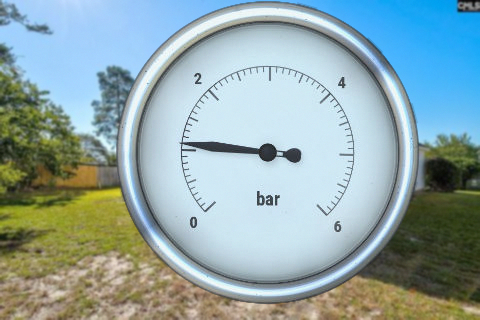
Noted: {"value": 1.1, "unit": "bar"}
